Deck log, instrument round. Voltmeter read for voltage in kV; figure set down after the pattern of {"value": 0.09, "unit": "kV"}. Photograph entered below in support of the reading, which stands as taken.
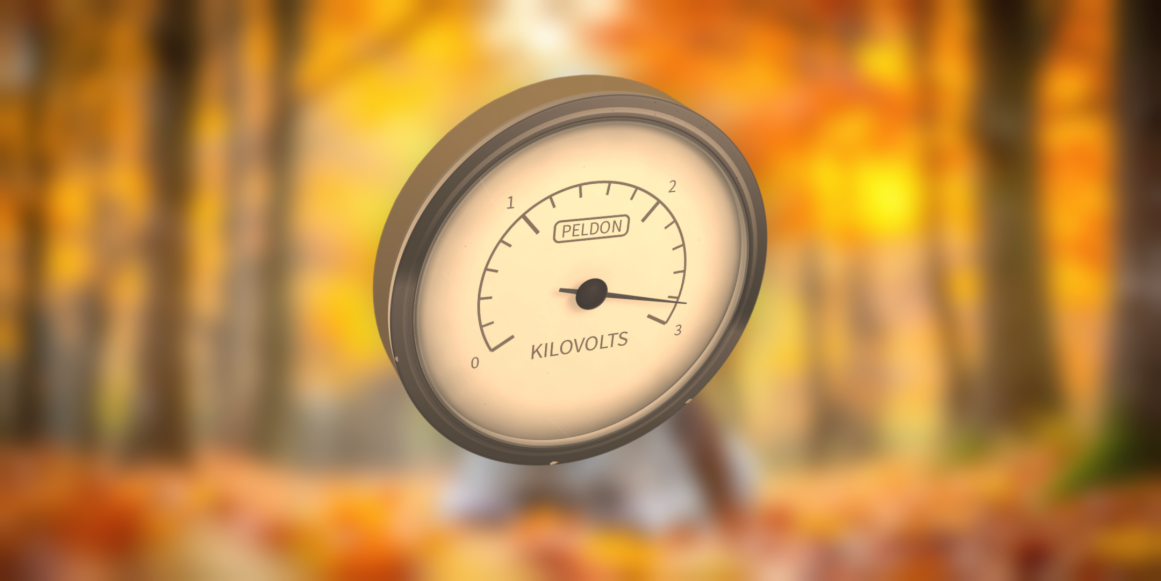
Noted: {"value": 2.8, "unit": "kV"}
